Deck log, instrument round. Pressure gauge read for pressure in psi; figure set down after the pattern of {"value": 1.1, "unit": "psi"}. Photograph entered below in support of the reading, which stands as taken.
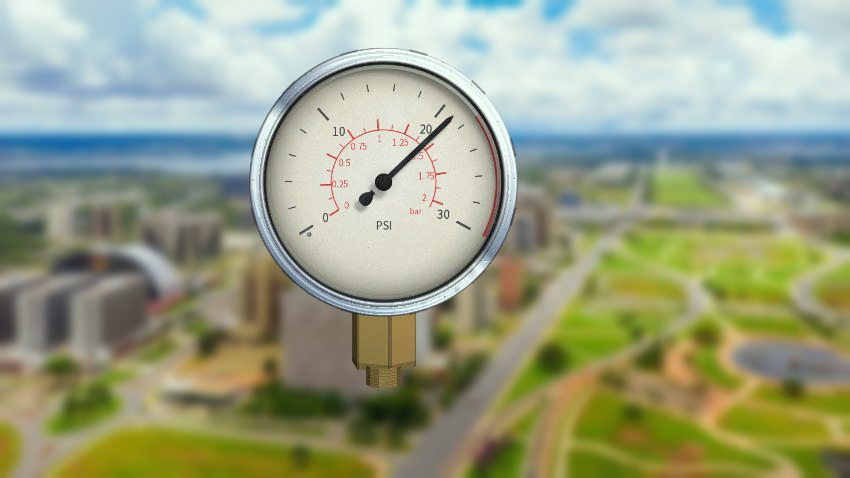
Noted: {"value": 21, "unit": "psi"}
